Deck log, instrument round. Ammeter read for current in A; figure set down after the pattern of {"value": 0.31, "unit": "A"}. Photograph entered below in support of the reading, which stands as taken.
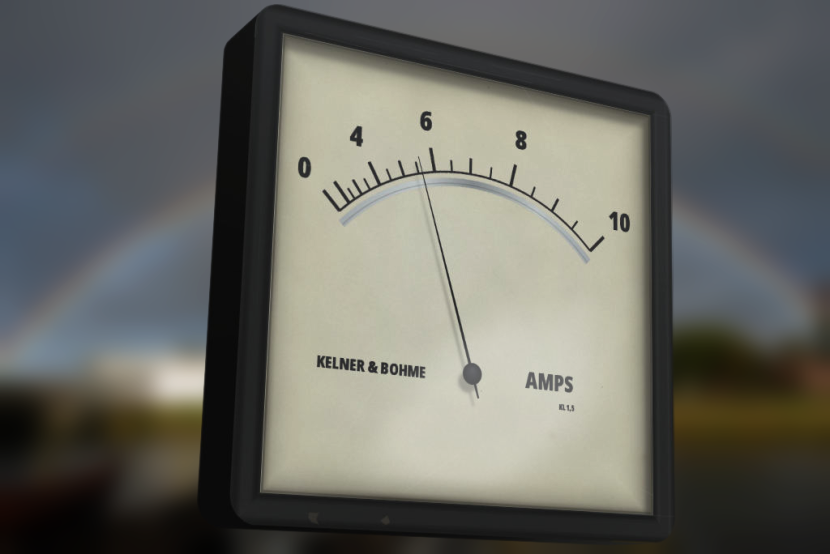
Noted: {"value": 5.5, "unit": "A"}
